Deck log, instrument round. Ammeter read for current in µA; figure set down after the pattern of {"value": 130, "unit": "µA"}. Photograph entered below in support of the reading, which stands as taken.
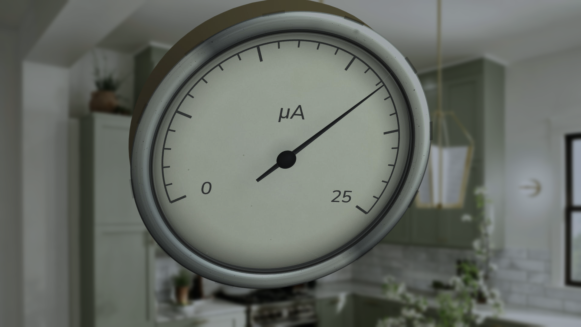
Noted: {"value": 17, "unit": "µA"}
